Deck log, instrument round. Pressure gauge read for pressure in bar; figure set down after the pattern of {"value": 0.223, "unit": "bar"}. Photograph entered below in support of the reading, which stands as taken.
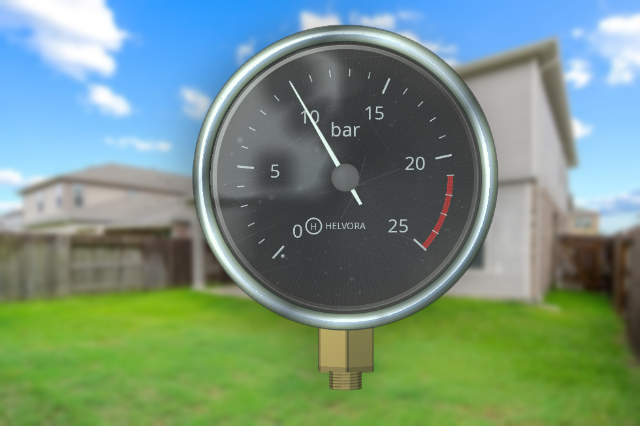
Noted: {"value": 10, "unit": "bar"}
